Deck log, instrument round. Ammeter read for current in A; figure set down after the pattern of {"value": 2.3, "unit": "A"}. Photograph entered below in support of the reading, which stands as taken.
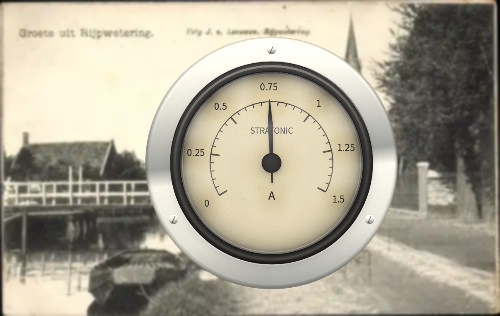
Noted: {"value": 0.75, "unit": "A"}
